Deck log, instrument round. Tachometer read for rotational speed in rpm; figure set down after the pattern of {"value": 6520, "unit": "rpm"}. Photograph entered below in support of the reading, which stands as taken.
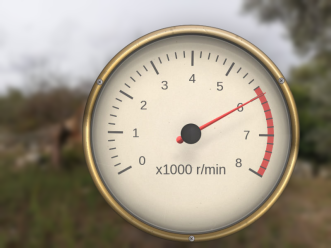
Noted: {"value": 6000, "unit": "rpm"}
